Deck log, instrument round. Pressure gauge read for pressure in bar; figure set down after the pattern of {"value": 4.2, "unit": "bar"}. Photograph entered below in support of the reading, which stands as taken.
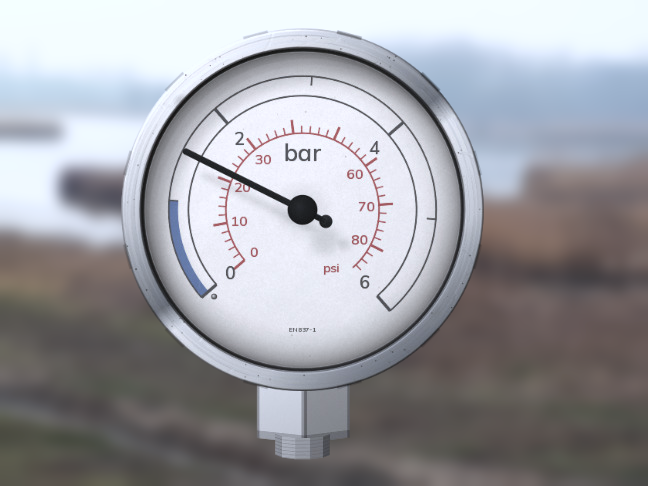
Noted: {"value": 1.5, "unit": "bar"}
